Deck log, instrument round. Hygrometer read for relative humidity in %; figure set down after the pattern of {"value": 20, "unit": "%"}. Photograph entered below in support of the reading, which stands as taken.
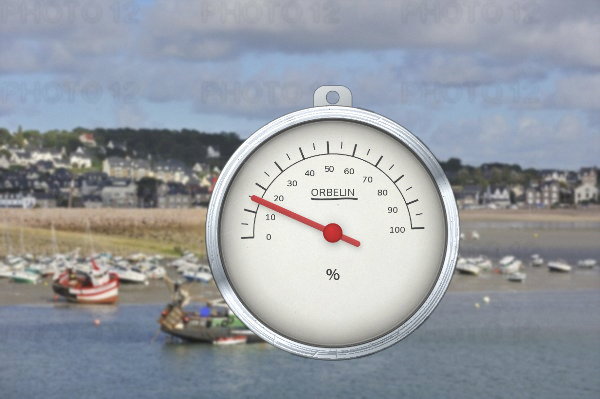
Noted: {"value": 15, "unit": "%"}
